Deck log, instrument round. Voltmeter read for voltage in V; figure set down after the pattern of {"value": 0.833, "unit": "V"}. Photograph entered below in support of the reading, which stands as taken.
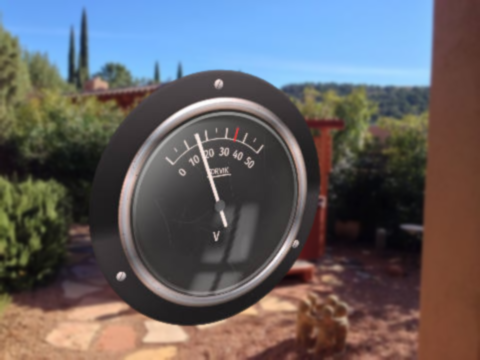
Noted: {"value": 15, "unit": "V"}
